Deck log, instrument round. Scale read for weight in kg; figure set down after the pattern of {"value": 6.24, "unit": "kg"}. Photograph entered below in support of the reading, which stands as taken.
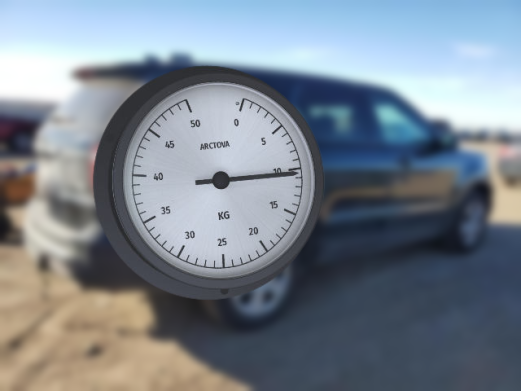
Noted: {"value": 10.5, "unit": "kg"}
